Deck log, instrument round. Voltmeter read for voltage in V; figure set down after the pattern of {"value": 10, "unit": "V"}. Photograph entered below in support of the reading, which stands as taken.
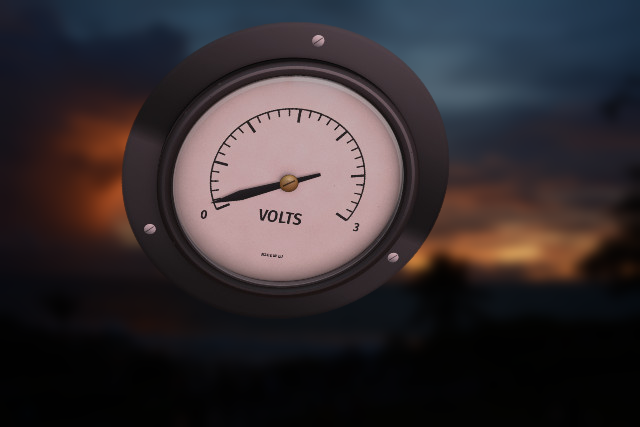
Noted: {"value": 0.1, "unit": "V"}
